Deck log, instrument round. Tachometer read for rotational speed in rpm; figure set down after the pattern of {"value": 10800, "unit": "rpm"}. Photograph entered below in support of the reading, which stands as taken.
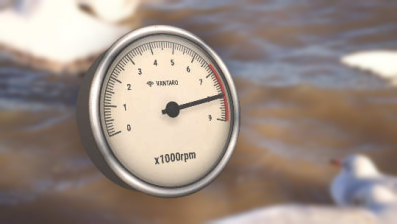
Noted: {"value": 8000, "unit": "rpm"}
